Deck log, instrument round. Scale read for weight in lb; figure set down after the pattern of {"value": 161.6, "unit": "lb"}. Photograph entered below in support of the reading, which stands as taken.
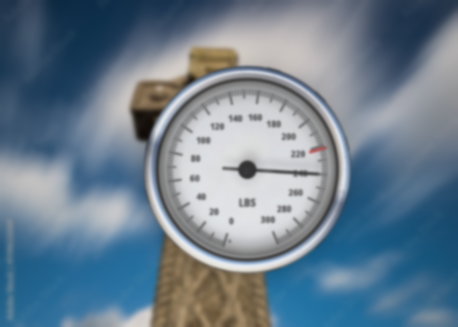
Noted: {"value": 240, "unit": "lb"}
